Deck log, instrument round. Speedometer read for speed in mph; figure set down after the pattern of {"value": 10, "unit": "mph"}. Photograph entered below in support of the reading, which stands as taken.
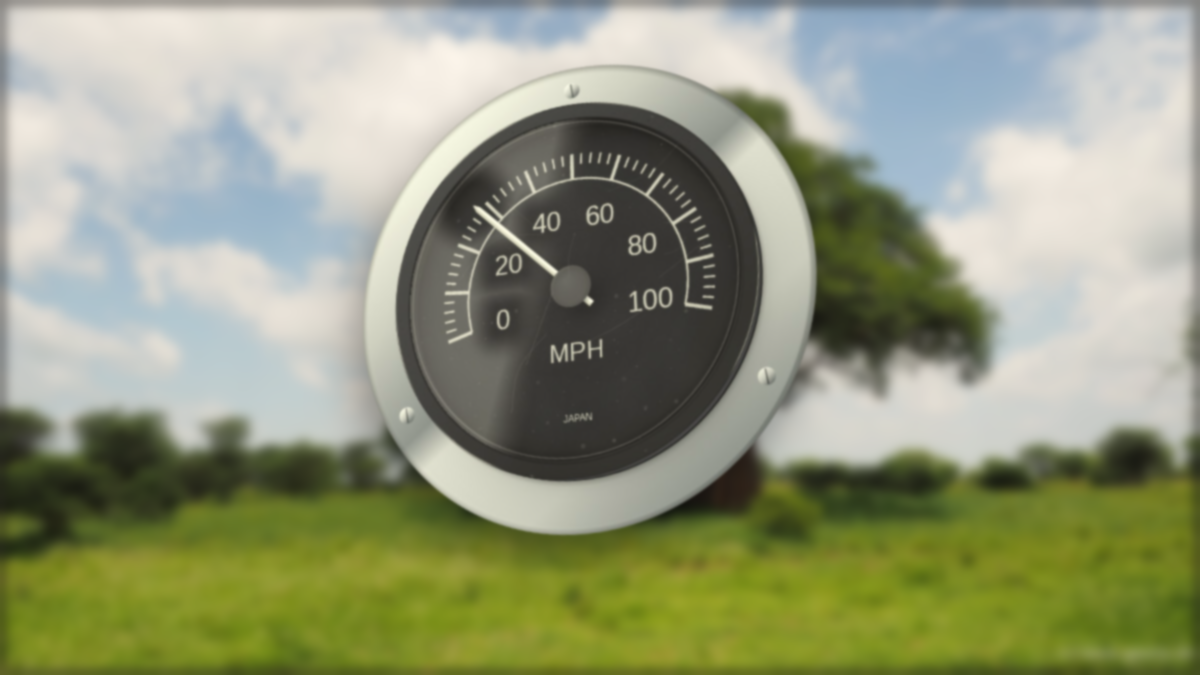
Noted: {"value": 28, "unit": "mph"}
